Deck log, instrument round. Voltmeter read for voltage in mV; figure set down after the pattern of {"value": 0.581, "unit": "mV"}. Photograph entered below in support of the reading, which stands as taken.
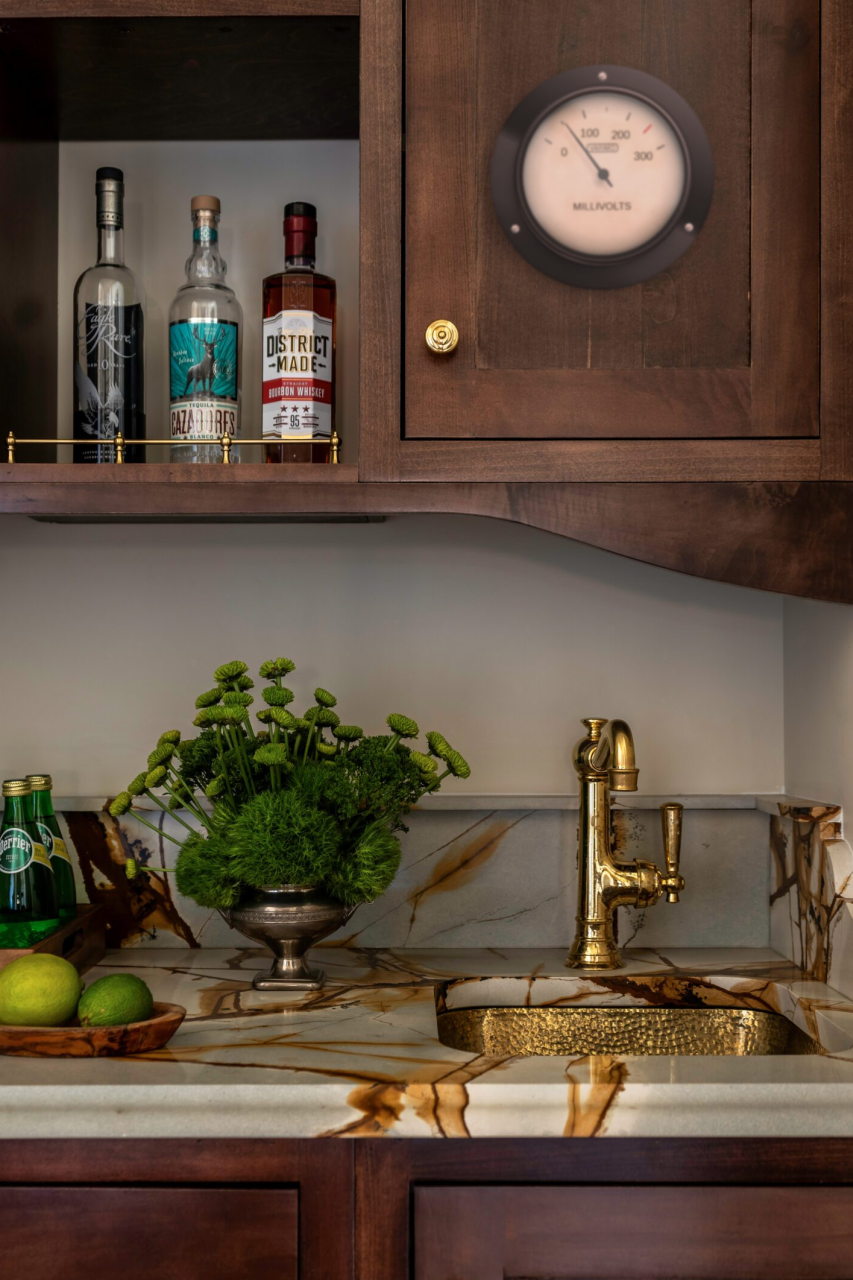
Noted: {"value": 50, "unit": "mV"}
